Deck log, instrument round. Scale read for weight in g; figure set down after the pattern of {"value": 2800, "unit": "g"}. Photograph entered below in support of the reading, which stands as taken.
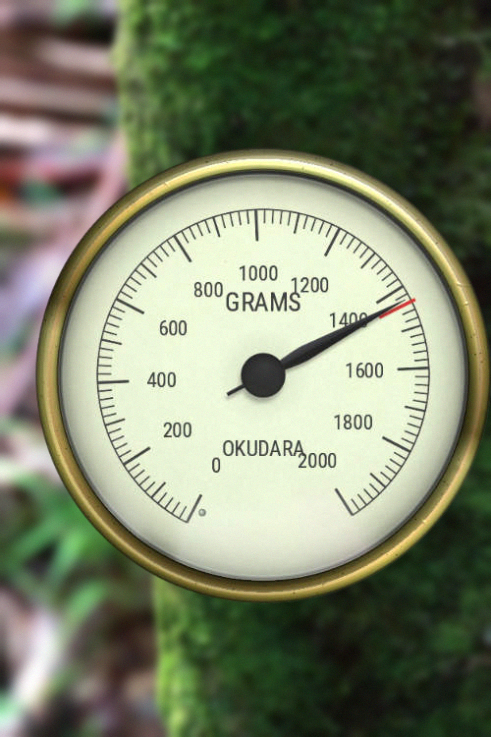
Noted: {"value": 1430, "unit": "g"}
